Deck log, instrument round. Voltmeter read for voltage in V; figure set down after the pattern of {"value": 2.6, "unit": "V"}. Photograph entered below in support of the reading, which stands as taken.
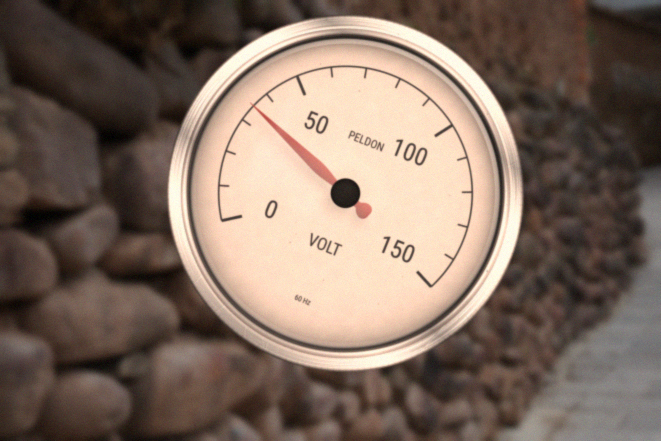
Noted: {"value": 35, "unit": "V"}
